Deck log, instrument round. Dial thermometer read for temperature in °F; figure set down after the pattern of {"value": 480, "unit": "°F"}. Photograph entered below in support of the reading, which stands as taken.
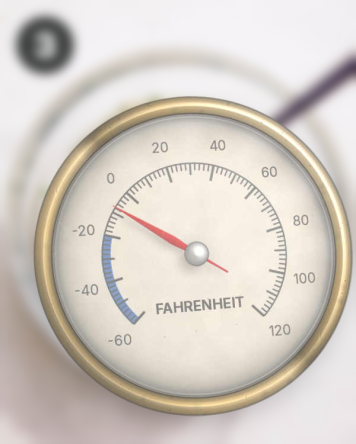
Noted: {"value": -8, "unit": "°F"}
